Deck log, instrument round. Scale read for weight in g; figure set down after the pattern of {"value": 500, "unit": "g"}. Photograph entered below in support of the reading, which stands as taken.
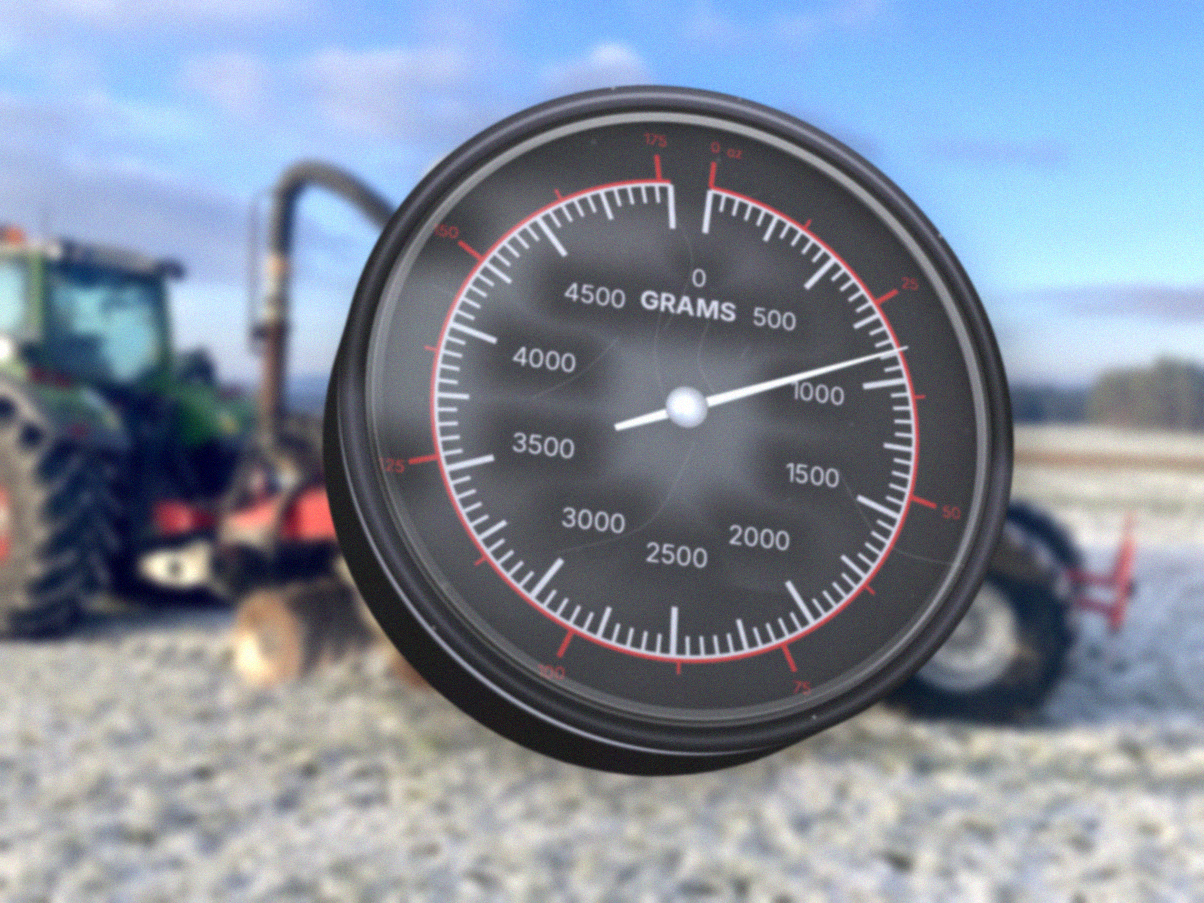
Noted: {"value": 900, "unit": "g"}
